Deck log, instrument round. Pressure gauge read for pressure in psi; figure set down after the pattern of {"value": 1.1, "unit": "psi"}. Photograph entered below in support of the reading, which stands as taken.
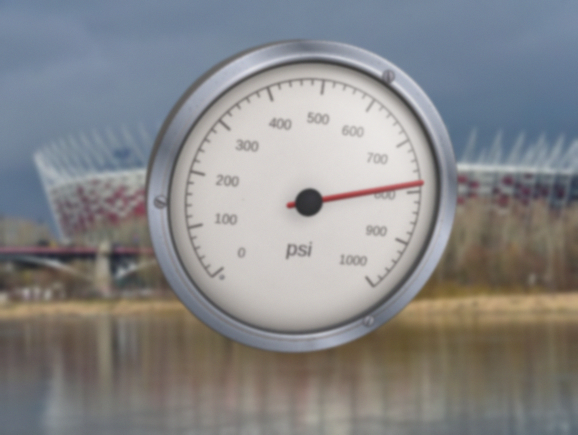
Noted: {"value": 780, "unit": "psi"}
